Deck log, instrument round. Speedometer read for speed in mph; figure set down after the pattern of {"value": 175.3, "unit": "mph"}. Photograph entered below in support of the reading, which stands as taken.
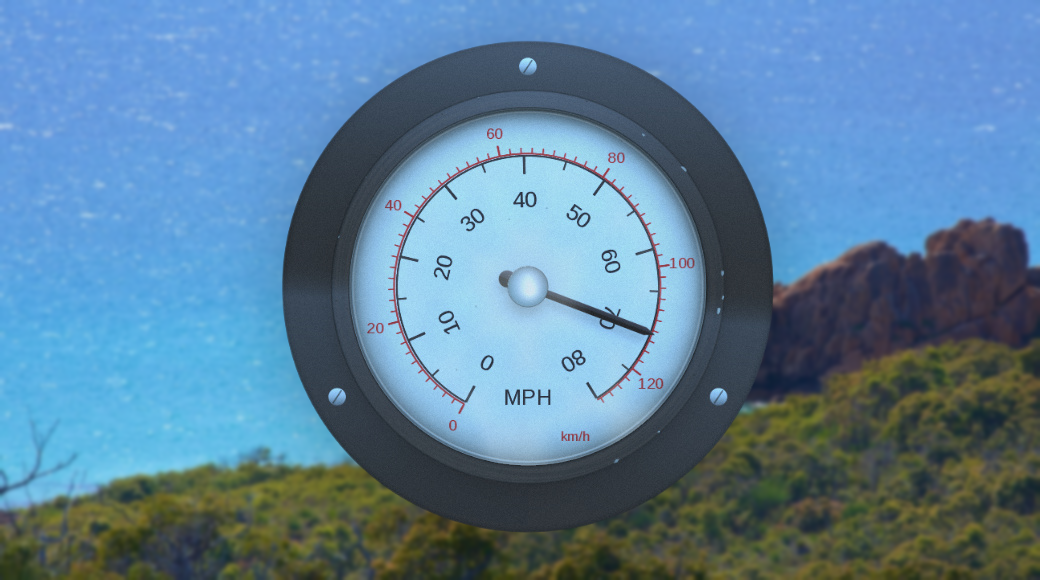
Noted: {"value": 70, "unit": "mph"}
